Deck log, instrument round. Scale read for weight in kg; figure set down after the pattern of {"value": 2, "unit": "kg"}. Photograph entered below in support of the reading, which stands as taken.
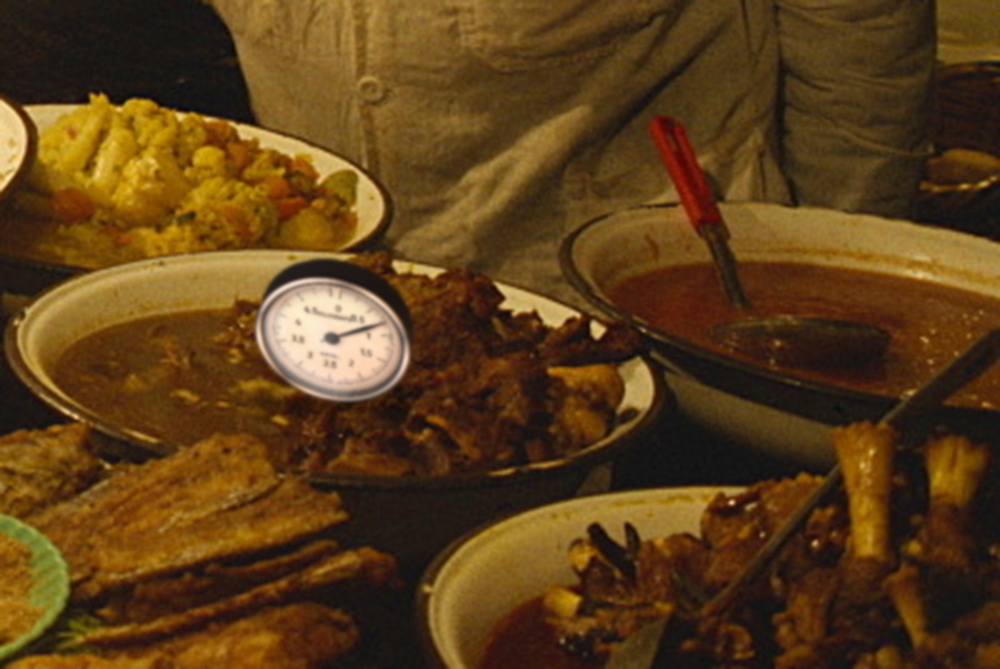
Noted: {"value": 0.75, "unit": "kg"}
